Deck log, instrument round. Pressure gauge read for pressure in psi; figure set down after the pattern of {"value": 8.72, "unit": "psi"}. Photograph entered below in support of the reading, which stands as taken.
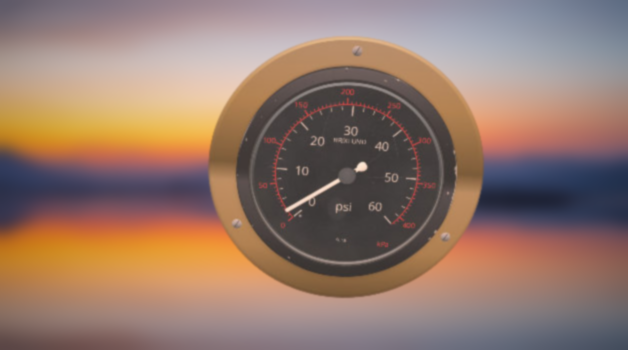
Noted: {"value": 2, "unit": "psi"}
